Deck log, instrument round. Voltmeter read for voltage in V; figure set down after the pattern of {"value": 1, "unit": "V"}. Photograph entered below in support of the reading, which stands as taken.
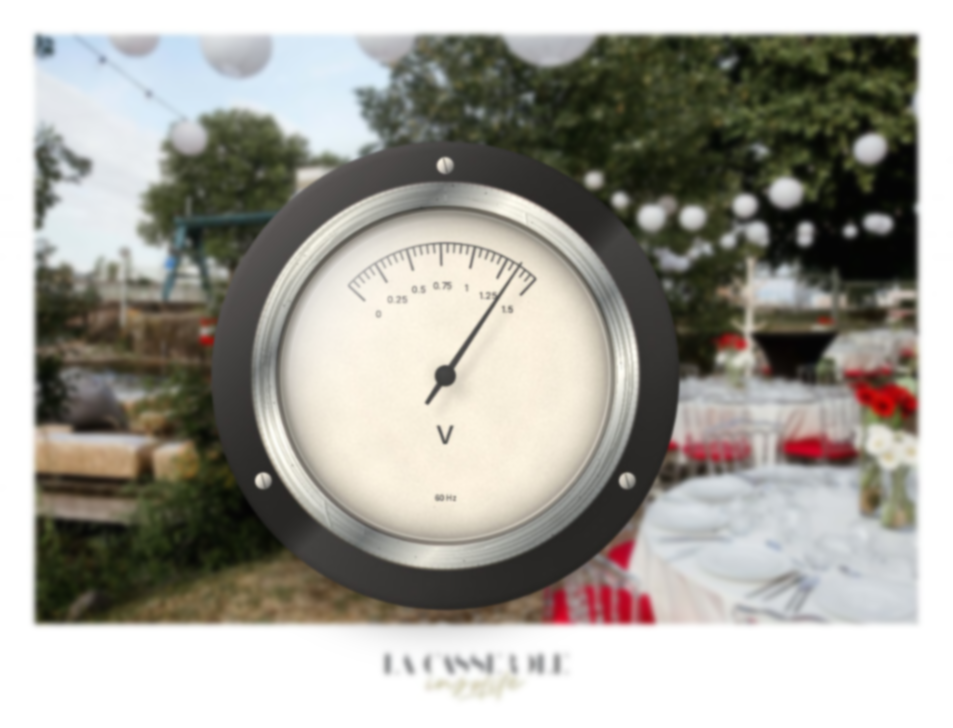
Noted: {"value": 1.35, "unit": "V"}
